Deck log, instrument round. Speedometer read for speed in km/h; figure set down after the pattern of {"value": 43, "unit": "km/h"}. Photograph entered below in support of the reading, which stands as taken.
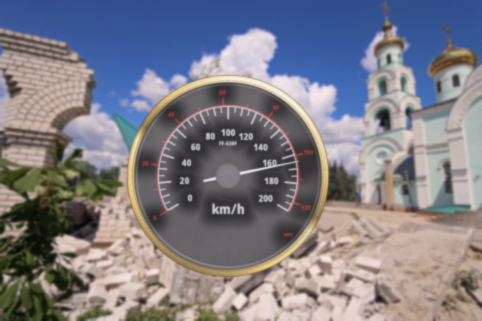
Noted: {"value": 165, "unit": "km/h"}
